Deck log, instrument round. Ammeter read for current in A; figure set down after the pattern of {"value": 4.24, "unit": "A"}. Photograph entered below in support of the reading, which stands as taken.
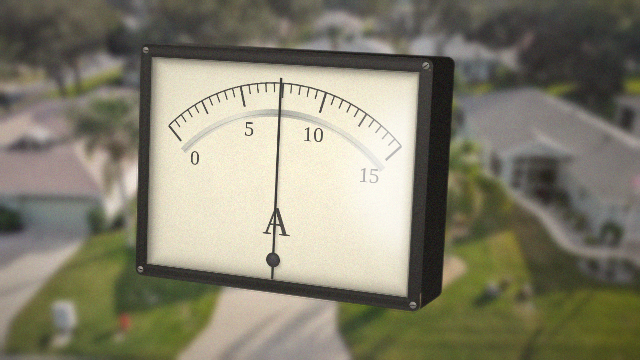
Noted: {"value": 7.5, "unit": "A"}
